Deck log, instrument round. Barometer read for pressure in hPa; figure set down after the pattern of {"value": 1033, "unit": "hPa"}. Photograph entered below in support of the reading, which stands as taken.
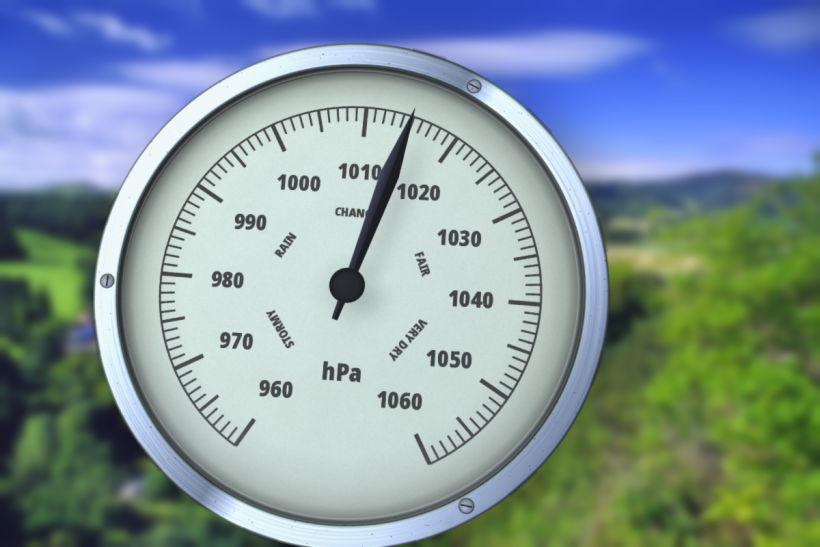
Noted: {"value": 1015, "unit": "hPa"}
